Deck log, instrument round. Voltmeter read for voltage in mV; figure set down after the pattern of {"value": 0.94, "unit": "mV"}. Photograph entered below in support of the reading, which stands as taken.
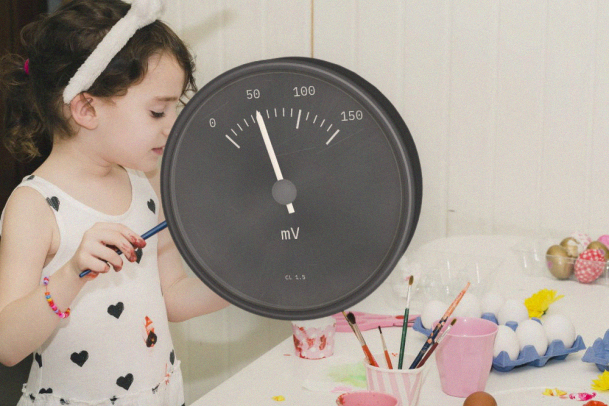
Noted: {"value": 50, "unit": "mV"}
